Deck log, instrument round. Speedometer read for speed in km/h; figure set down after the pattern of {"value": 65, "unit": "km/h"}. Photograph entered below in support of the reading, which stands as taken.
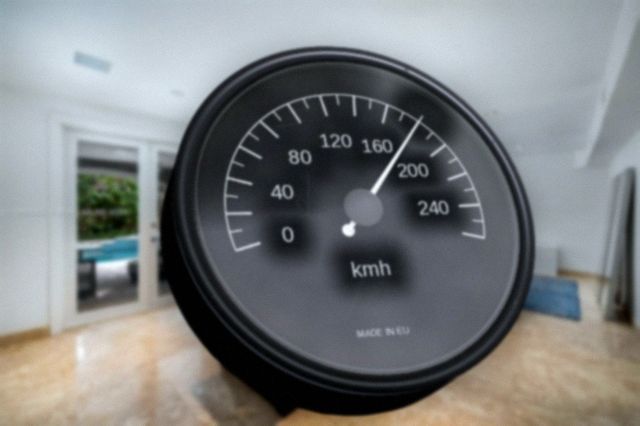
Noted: {"value": 180, "unit": "km/h"}
